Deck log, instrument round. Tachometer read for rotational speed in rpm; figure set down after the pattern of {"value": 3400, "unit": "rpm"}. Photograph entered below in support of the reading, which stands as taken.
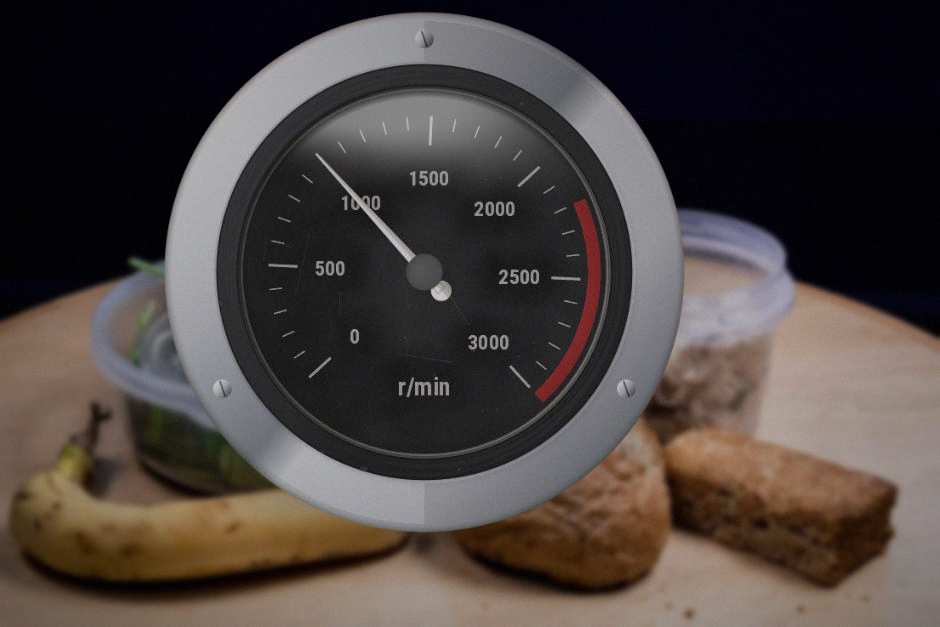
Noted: {"value": 1000, "unit": "rpm"}
